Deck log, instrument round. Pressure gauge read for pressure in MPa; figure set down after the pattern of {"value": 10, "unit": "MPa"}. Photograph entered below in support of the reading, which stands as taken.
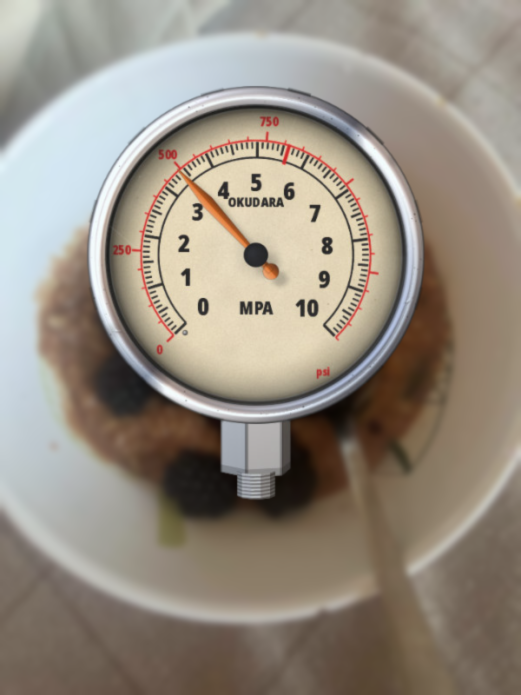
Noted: {"value": 3.4, "unit": "MPa"}
